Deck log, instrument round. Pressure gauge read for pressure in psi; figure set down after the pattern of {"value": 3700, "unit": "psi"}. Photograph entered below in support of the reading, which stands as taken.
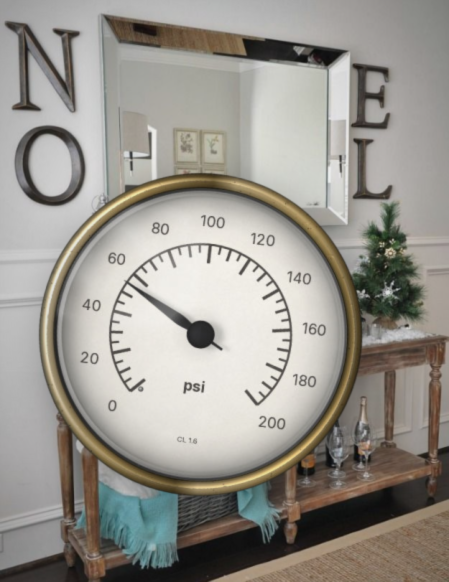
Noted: {"value": 55, "unit": "psi"}
